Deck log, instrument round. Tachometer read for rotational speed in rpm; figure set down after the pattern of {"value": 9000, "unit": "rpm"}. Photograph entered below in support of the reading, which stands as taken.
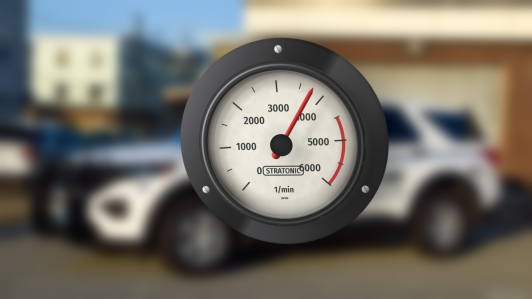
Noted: {"value": 3750, "unit": "rpm"}
